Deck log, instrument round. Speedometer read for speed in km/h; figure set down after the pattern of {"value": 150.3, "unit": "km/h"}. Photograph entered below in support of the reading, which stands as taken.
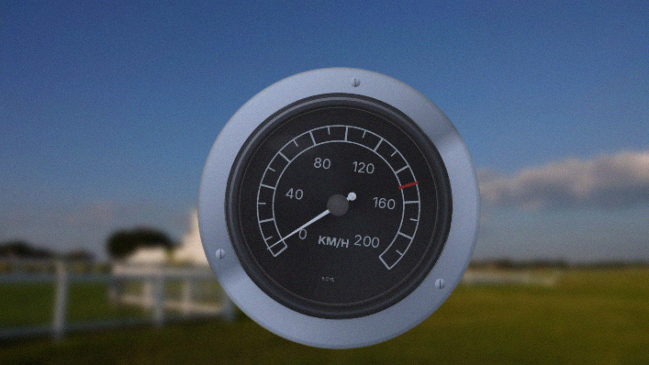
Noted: {"value": 5, "unit": "km/h"}
